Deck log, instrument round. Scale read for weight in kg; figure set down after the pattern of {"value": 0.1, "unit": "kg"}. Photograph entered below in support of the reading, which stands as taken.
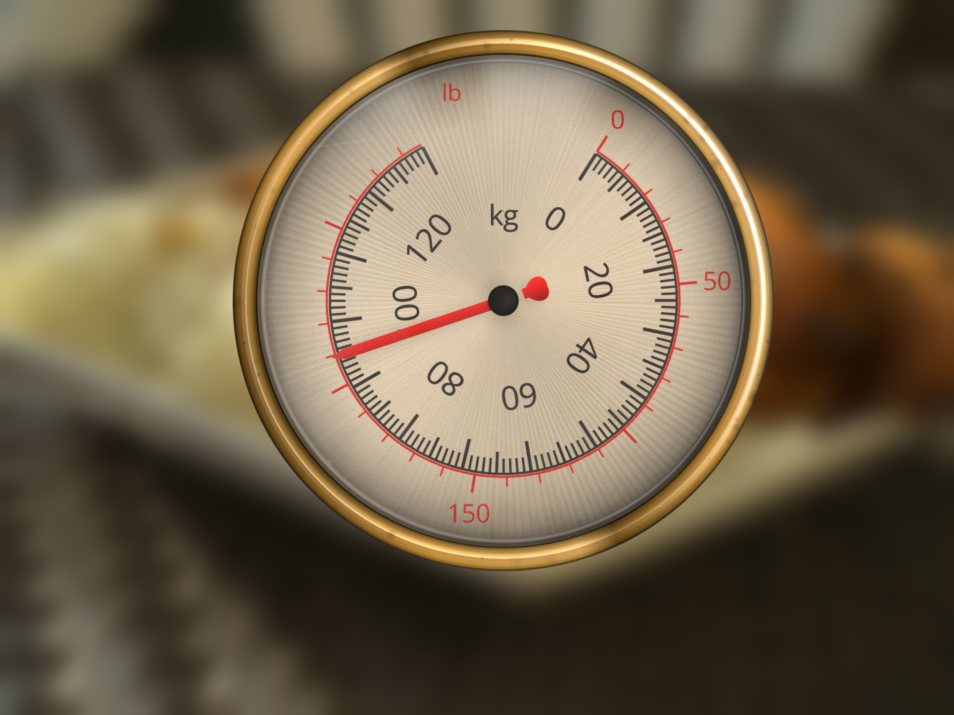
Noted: {"value": 95, "unit": "kg"}
